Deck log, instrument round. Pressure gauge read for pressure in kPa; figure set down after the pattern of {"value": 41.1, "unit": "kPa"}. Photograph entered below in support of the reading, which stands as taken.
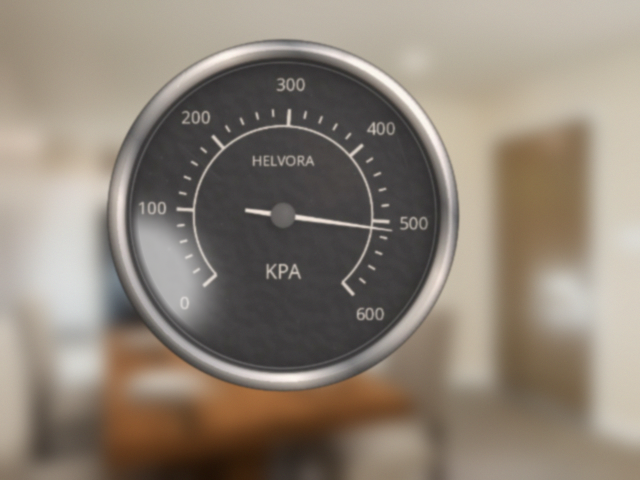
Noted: {"value": 510, "unit": "kPa"}
